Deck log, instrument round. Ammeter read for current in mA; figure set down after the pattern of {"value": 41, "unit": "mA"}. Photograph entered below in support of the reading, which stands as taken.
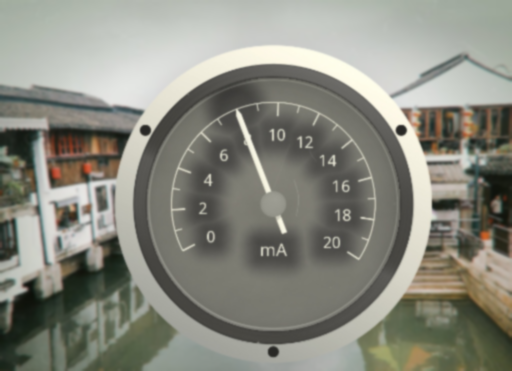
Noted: {"value": 8, "unit": "mA"}
